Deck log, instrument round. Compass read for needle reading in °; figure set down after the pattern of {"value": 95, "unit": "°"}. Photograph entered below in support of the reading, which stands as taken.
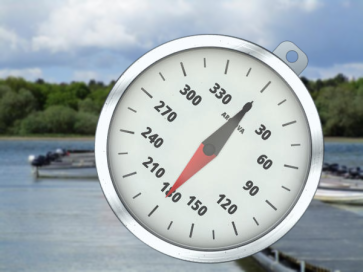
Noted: {"value": 180, "unit": "°"}
